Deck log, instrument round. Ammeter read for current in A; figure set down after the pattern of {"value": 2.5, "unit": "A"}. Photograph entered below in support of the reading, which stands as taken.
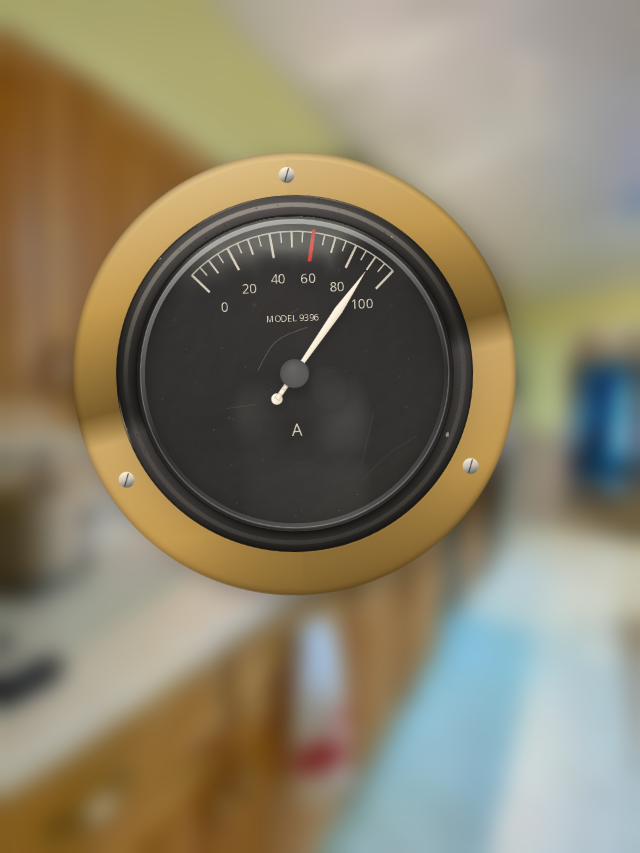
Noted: {"value": 90, "unit": "A"}
